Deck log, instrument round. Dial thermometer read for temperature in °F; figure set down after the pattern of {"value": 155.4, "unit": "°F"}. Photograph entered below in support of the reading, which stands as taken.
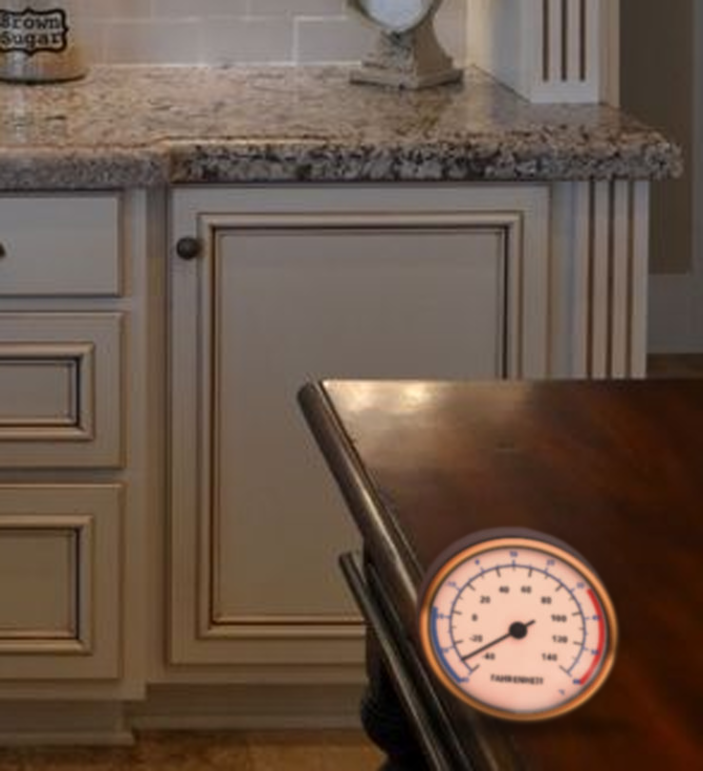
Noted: {"value": -30, "unit": "°F"}
